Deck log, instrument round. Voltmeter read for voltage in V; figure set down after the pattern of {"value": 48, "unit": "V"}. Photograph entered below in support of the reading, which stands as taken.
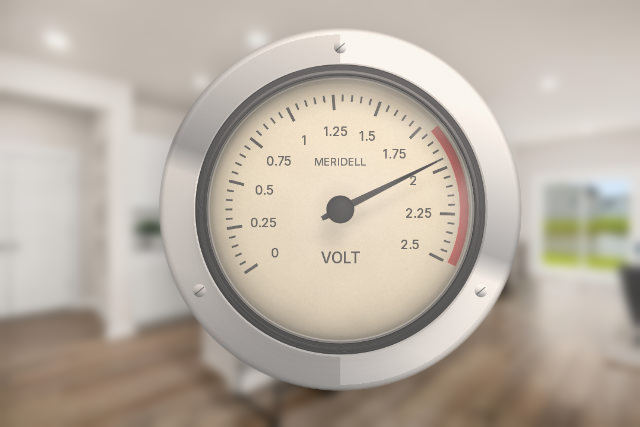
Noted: {"value": 1.95, "unit": "V"}
